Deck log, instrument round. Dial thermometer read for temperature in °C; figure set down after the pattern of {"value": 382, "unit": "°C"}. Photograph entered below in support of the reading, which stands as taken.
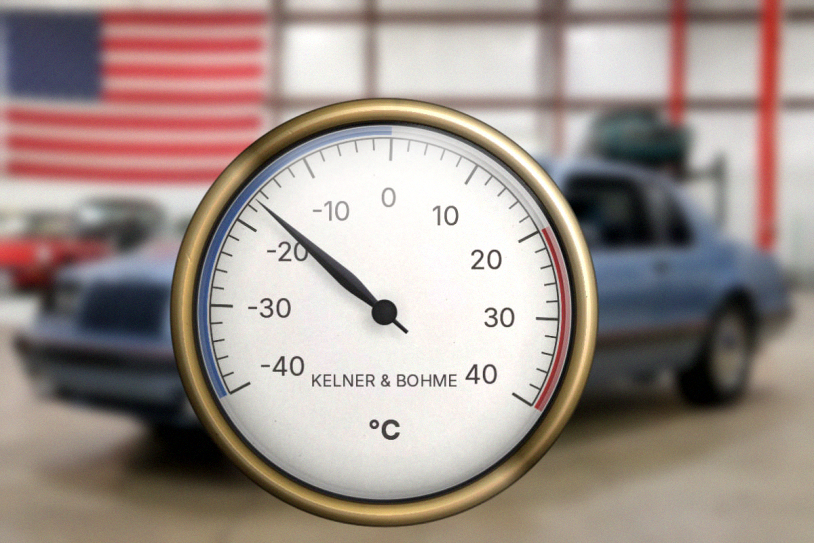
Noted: {"value": -17, "unit": "°C"}
